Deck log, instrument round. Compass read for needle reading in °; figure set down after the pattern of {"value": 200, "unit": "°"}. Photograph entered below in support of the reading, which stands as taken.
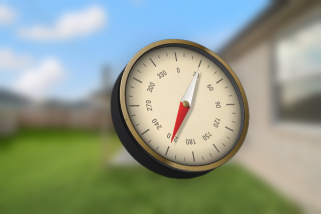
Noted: {"value": 210, "unit": "°"}
